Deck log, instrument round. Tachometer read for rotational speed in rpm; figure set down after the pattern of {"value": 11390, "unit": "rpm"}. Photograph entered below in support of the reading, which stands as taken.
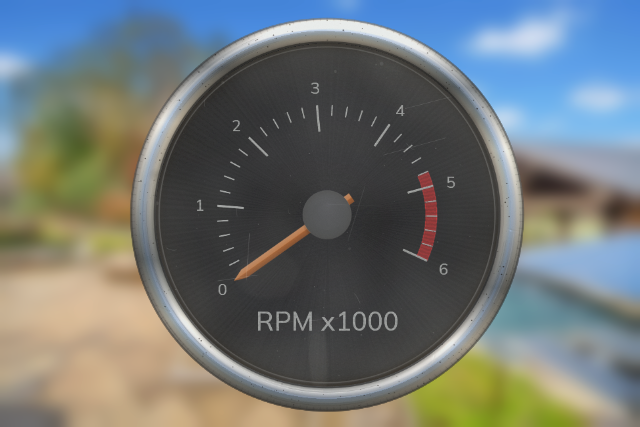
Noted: {"value": 0, "unit": "rpm"}
